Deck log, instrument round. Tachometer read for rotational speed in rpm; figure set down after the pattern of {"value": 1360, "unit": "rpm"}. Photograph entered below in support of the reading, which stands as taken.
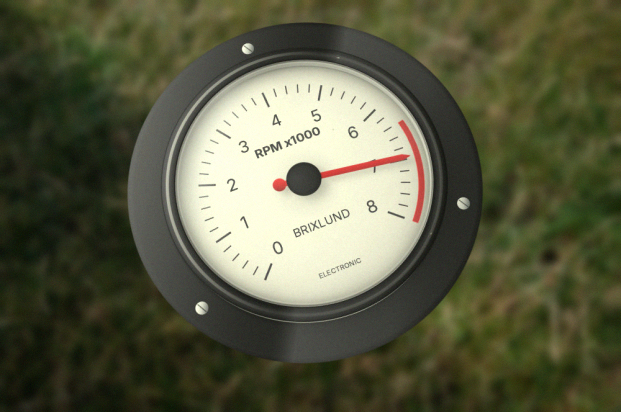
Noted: {"value": 7000, "unit": "rpm"}
